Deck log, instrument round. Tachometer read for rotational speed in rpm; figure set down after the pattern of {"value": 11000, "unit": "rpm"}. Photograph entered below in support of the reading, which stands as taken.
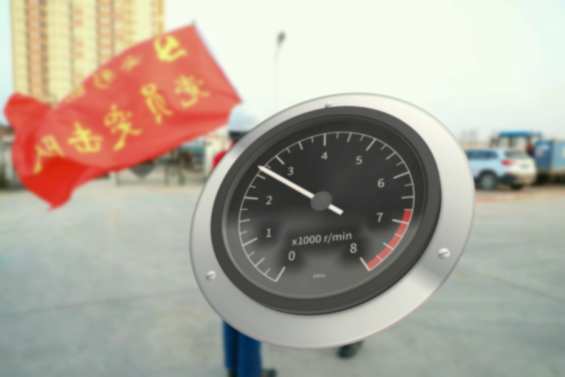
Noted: {"value": 2625, "unit": "rpm"}
